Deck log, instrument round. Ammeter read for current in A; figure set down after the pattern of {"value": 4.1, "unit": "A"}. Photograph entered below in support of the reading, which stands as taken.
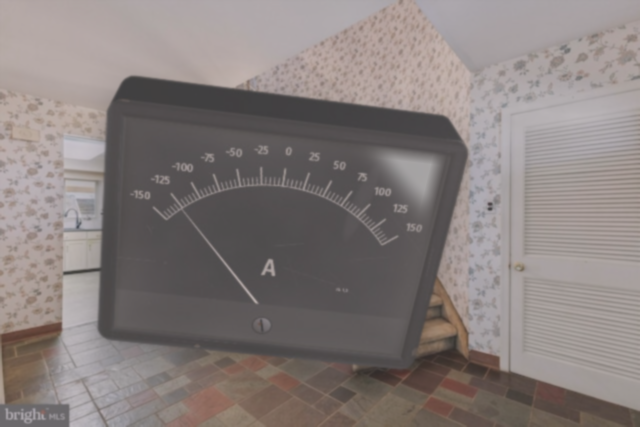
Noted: {"value": -125, "unit": "A"}
